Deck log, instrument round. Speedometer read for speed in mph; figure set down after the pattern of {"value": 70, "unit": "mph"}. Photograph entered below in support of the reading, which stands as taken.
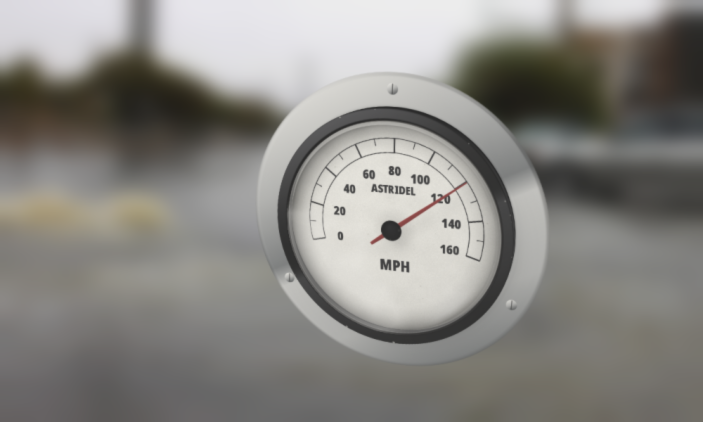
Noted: {"value": 120, "unit": "mph"}
